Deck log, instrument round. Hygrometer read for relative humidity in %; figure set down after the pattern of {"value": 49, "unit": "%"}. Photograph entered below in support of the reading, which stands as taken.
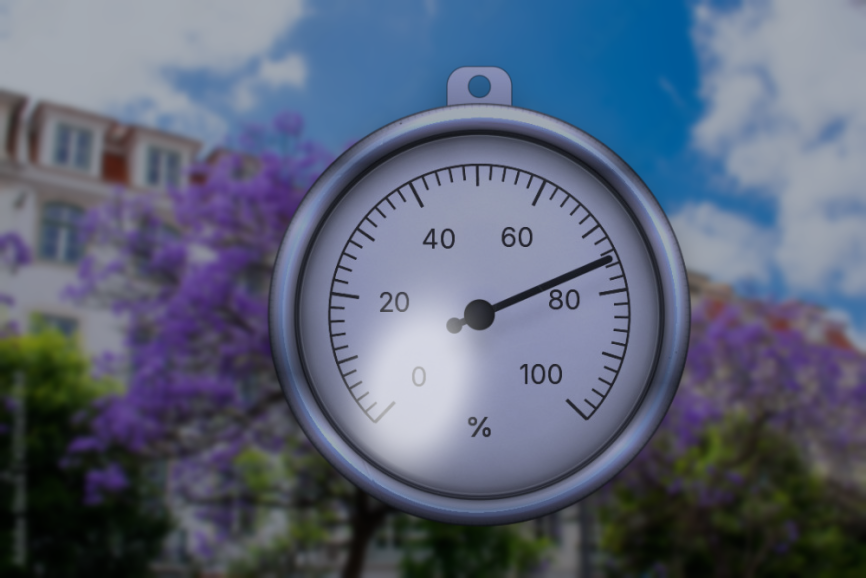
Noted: {"value": 75, "unit": "%"}
